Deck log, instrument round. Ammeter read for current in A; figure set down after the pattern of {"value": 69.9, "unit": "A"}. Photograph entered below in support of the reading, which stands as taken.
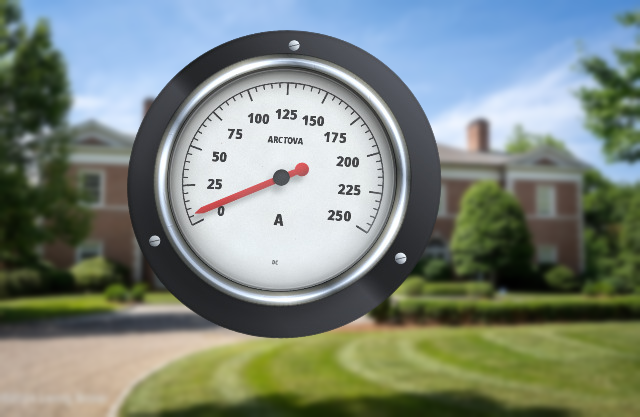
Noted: {"value": 5, "unit": "A"}
